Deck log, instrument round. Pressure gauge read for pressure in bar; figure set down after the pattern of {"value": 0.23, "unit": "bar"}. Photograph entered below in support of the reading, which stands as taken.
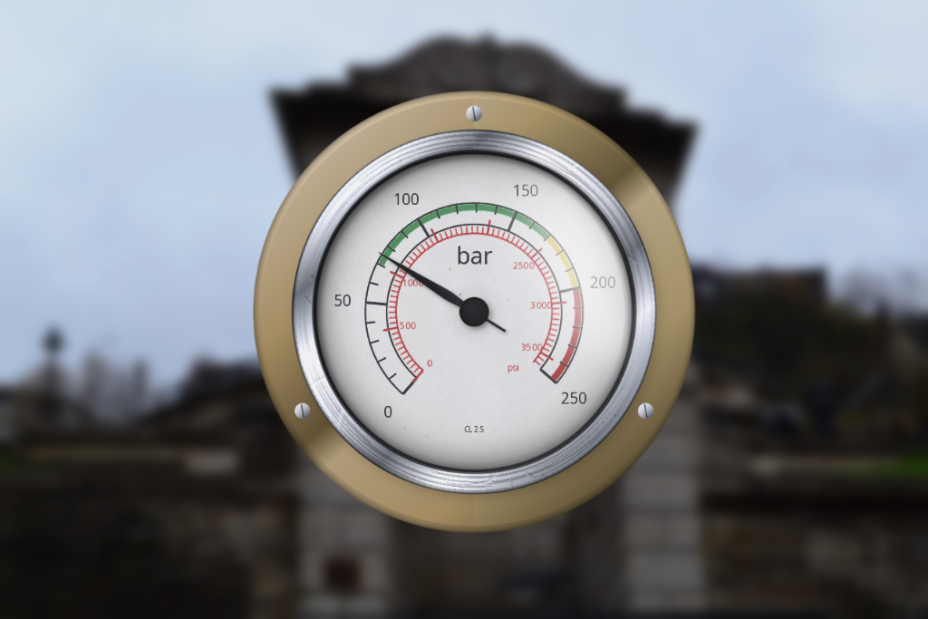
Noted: {"value": 75, "unit": "bar"}
